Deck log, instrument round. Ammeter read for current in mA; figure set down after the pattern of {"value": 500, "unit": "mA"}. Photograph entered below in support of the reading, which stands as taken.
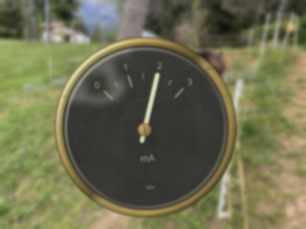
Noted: {"value": 2, "unit": "mA"}
